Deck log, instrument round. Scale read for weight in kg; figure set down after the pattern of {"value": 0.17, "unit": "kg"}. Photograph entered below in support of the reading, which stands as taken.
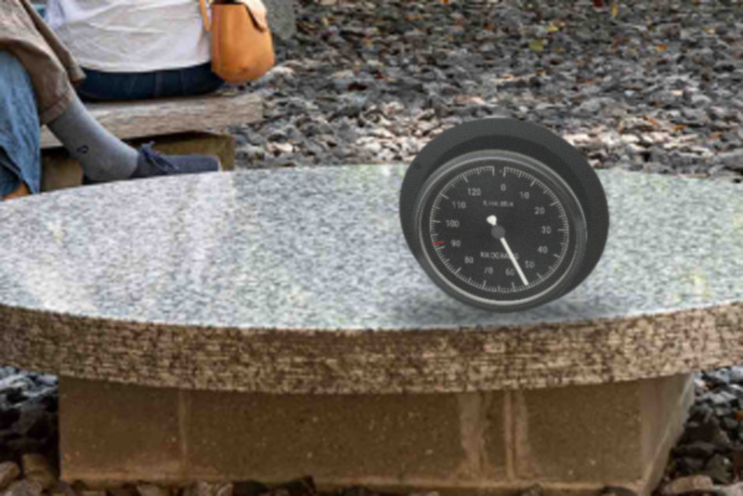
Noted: {"value": 55, "unit": "kg"}
